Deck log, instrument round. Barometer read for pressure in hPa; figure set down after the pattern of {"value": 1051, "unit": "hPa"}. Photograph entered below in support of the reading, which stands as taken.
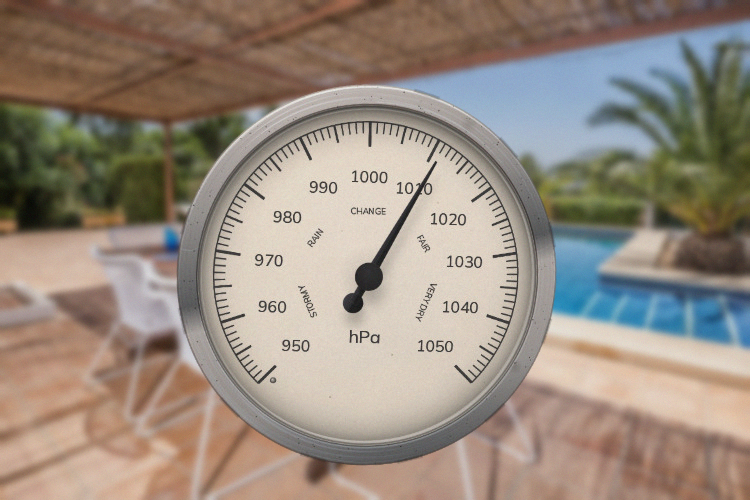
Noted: {"value": 1011, "unit": "hPa"}
